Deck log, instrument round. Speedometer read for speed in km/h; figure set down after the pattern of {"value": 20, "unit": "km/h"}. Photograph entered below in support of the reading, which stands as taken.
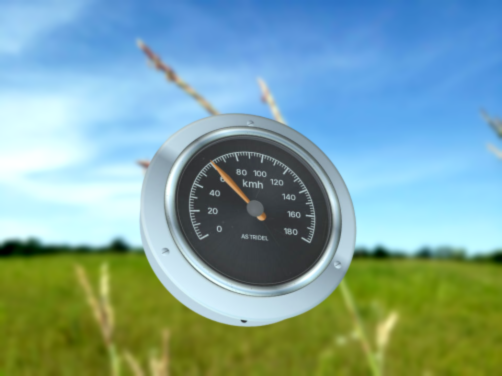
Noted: {"value": 60, "unit": "km/h"}
